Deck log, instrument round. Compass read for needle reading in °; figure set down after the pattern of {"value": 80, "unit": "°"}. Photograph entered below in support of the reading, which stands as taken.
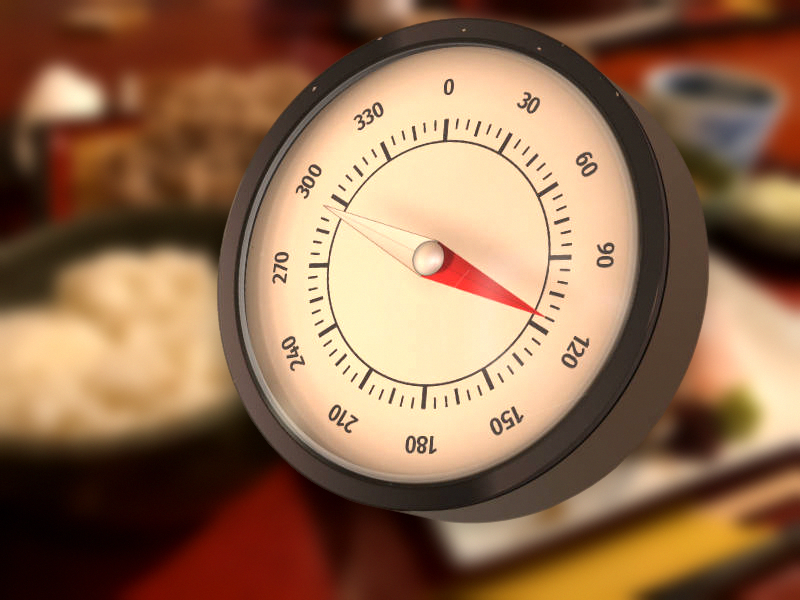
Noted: {"value": 115, "unit": "°"}
